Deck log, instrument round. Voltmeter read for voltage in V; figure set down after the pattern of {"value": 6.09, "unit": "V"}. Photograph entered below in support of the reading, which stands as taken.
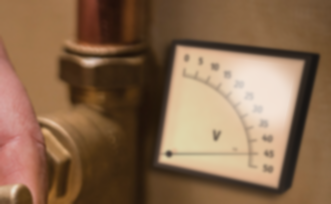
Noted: {"value": 45, "unit": "V"}
